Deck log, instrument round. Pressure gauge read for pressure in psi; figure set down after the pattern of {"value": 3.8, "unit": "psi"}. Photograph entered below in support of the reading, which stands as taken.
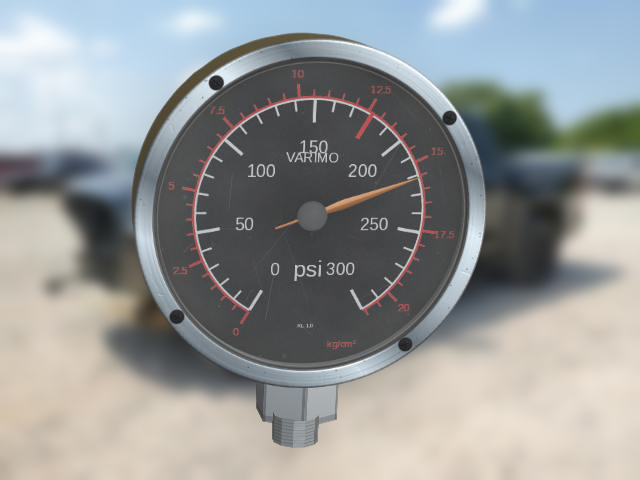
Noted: {"value": 220, "unit": "psi"}
